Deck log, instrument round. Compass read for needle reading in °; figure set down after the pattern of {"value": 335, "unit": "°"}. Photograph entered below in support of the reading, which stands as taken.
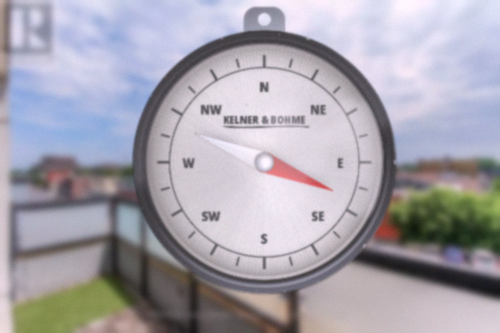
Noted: {"value": 112.5, "unit": "°"}
